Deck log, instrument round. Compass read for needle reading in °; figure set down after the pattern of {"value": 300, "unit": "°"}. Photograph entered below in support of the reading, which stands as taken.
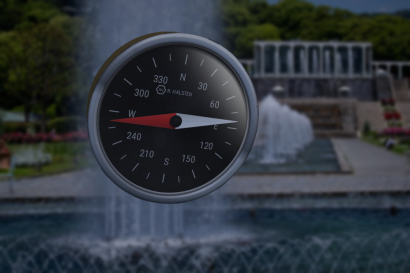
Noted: {"value": 262.5, "unit": "°"}
